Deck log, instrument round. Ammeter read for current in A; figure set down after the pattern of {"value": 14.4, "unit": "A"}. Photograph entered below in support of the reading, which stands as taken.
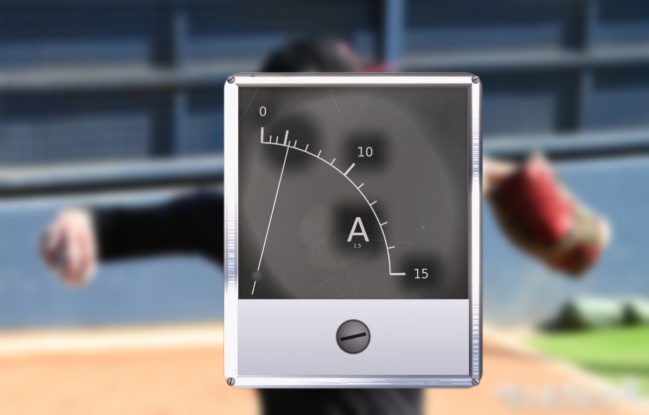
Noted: {"value": 5.5, "unit": "A"}
